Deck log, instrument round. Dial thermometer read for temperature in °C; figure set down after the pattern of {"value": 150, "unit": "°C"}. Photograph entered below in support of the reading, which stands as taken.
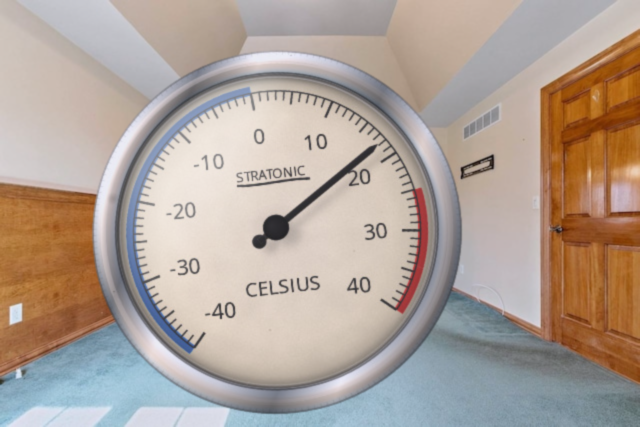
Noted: {"value": 18, "unit": "°C"}
